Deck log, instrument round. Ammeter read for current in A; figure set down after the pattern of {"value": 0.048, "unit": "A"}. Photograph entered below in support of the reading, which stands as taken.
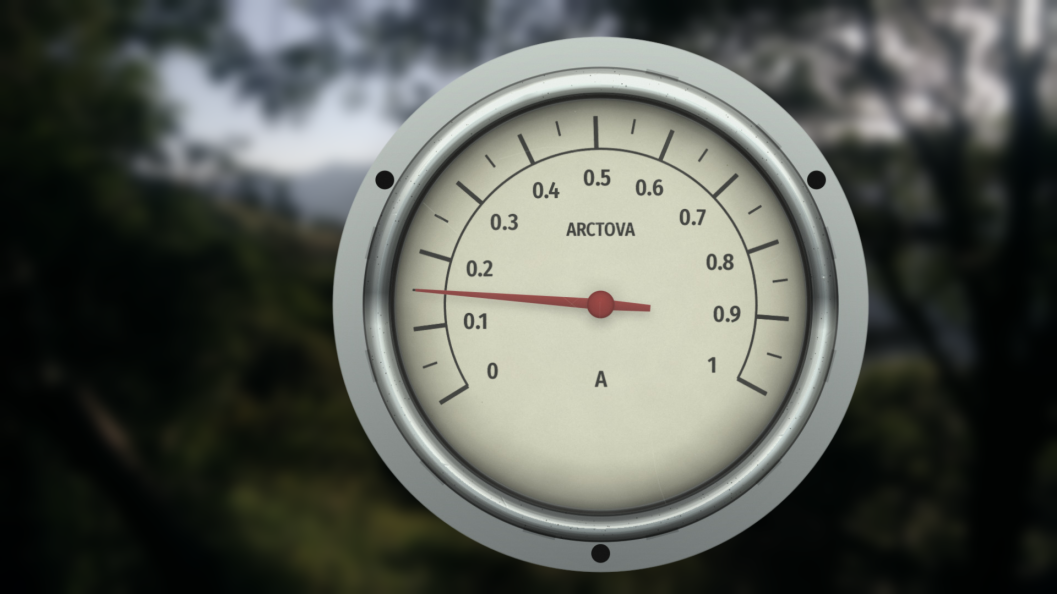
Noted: {"value": 0.15, "unit": "A"}
